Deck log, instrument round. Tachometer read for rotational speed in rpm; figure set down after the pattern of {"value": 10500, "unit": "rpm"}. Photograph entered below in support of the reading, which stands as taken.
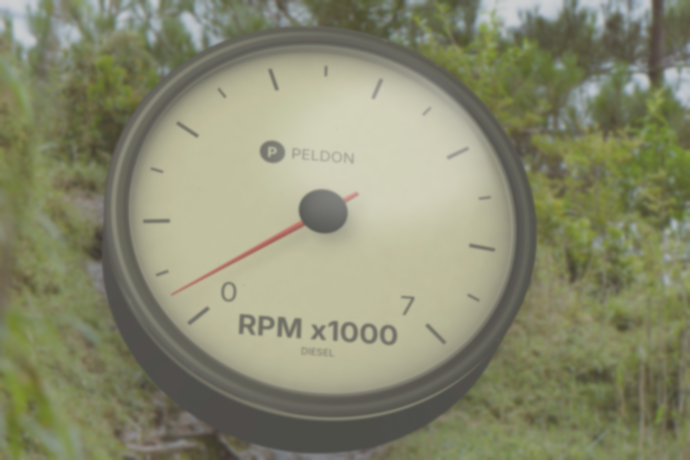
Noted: {"value": 250, "unit": "rpm"}
